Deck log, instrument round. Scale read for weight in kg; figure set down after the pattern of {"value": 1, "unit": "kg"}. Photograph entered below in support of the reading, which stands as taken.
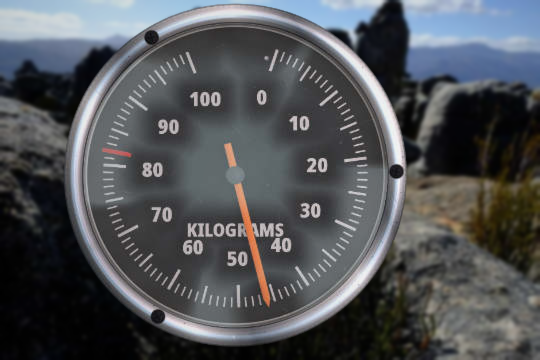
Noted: {"value": 46, "unit": "kg"}
